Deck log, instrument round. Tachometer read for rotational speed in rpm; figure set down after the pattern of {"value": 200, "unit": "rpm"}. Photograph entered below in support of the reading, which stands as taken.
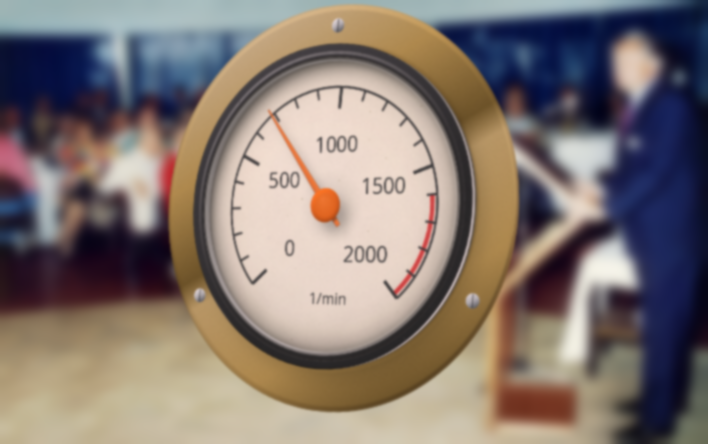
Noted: {"value": 700, "unit": "rpm"}
